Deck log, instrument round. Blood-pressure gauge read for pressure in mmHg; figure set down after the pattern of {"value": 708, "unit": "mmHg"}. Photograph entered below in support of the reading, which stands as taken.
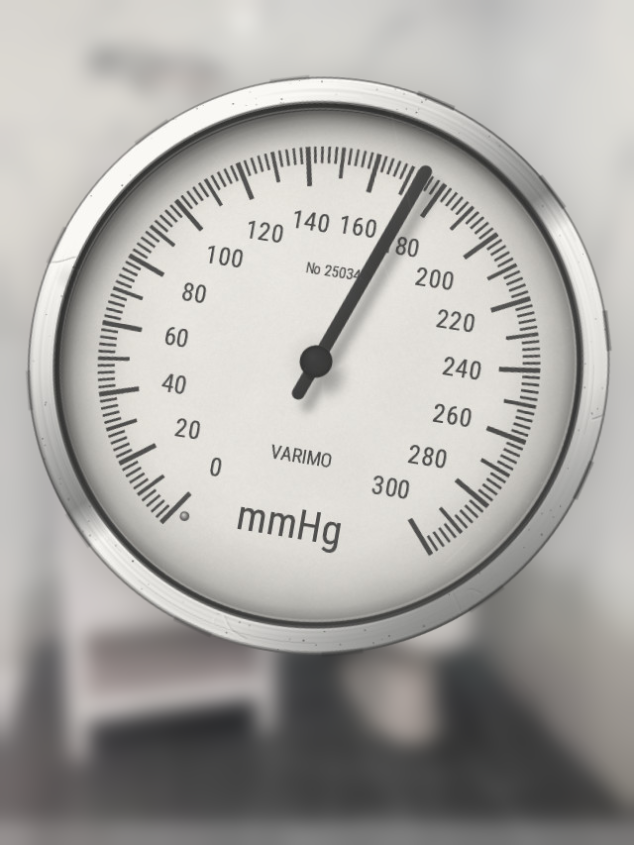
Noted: {"value": 174, "unit": "mmHg"}
